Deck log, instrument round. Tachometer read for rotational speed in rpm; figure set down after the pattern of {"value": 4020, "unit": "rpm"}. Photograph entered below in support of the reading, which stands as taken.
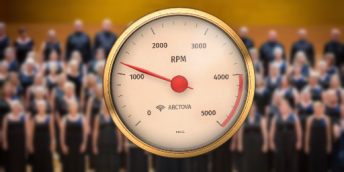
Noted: {"value": 1200, "unit": "rpm"}
